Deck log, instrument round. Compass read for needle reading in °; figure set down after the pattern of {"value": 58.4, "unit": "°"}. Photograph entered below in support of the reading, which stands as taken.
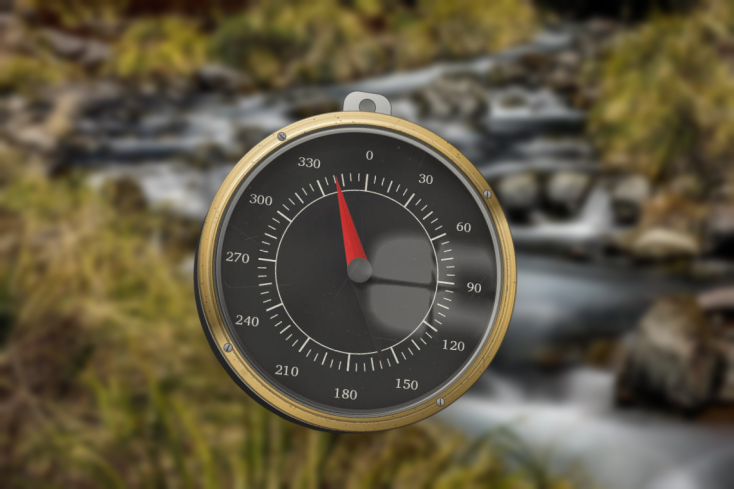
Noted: {"value": 340, "unit": "°"}
